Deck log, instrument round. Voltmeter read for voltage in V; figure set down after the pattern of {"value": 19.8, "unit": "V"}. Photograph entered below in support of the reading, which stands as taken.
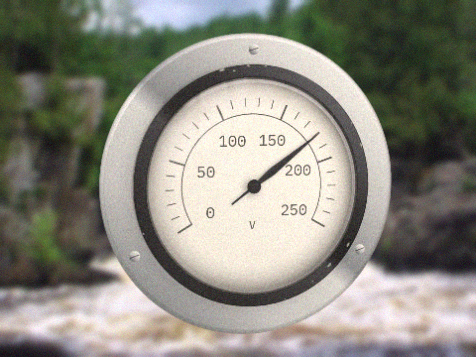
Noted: {"value": 180, "unit": "V"}
